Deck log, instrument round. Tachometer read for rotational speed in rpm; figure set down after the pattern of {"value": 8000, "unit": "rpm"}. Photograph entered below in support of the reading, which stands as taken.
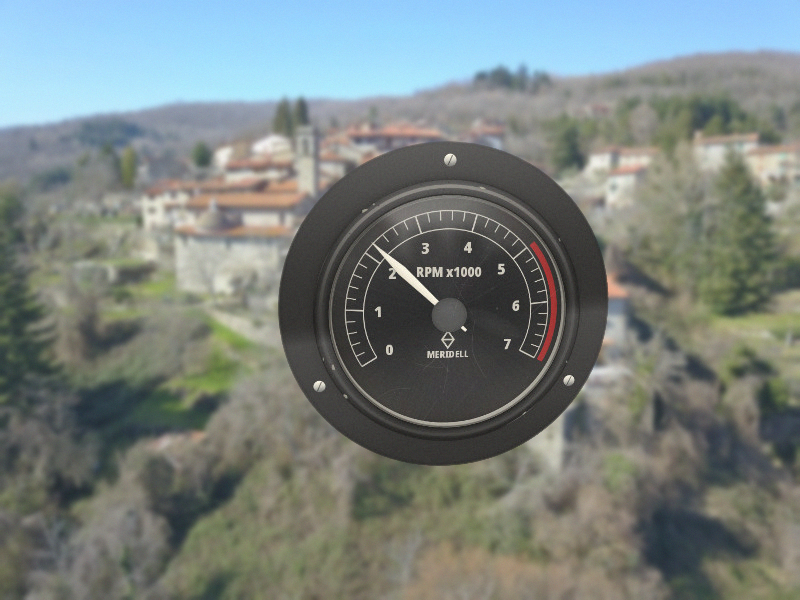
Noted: {"value": 2200, "unit": "rpm"}
